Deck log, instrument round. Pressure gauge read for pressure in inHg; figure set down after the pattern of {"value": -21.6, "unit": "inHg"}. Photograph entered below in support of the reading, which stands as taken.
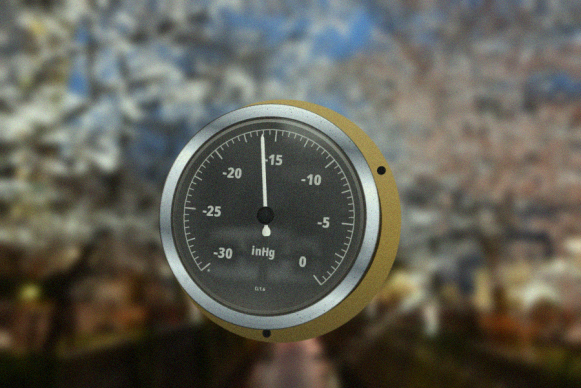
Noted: {"value": -16, "unit": "inHg"}
